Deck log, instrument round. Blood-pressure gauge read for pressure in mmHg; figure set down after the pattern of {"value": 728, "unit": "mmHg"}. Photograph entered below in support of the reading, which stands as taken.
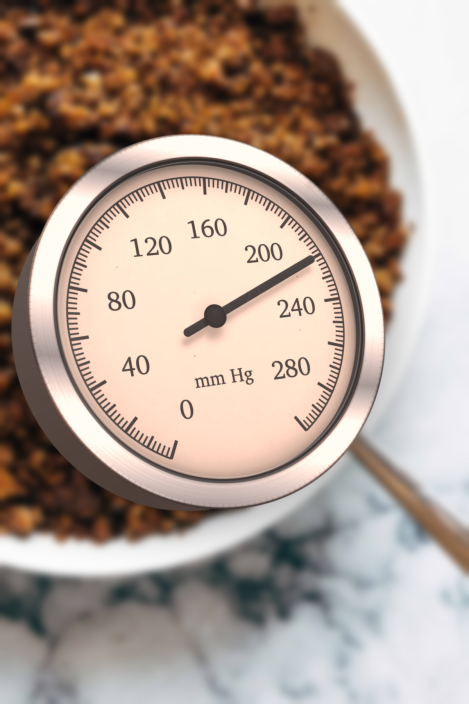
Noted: {"value": 220, "unit": "mmHg"}
